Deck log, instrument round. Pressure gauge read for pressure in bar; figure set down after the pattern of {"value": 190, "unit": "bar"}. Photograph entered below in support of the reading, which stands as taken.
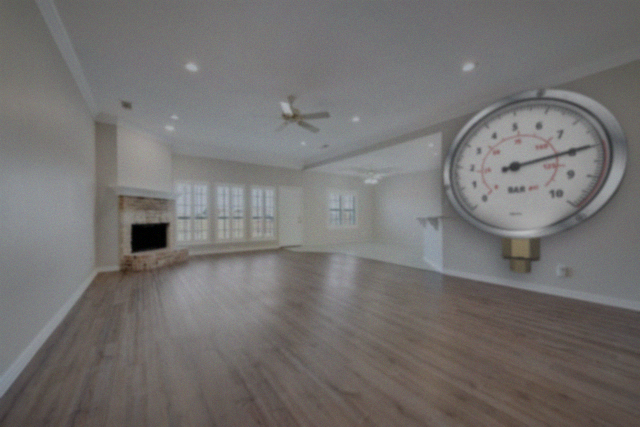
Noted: {"value": 8, "unit": "bar"}
